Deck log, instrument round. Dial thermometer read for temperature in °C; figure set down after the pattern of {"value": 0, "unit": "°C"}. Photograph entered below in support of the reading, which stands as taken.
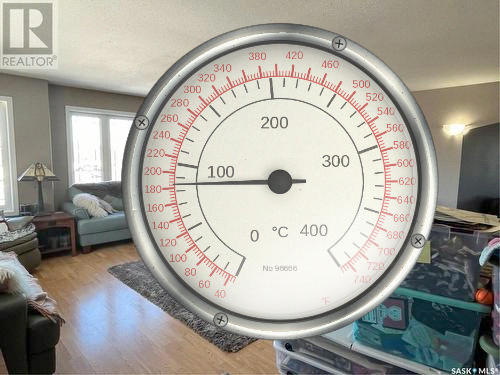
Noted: {"value": 85, "unit": "°C"}
